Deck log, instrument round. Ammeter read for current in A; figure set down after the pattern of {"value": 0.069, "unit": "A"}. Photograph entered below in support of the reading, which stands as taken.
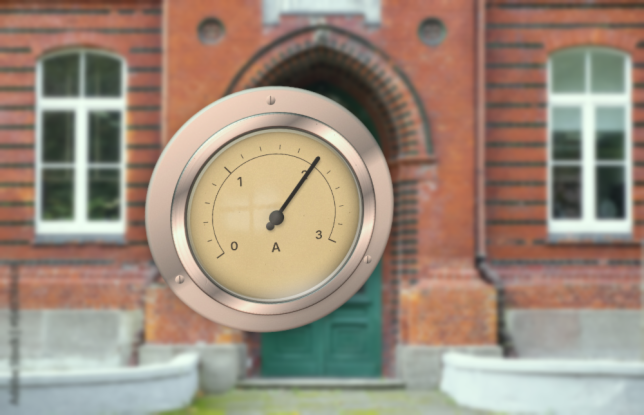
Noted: {"value": 2, "unit": "A"}
